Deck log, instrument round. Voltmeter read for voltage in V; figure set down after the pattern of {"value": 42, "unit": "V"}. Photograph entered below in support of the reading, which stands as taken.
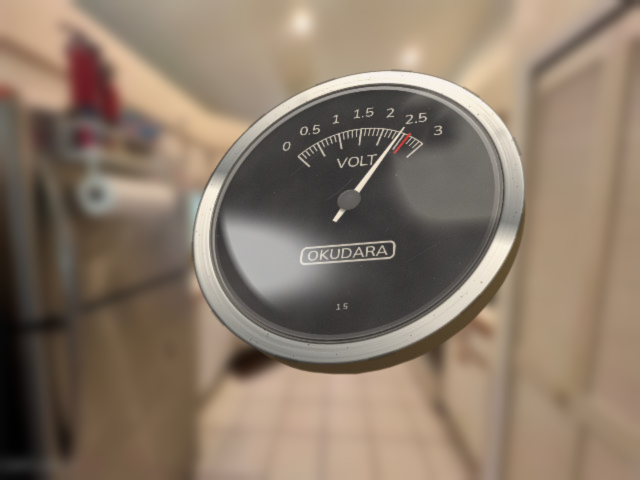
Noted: {"value": 2.5, "unit": "V"}
